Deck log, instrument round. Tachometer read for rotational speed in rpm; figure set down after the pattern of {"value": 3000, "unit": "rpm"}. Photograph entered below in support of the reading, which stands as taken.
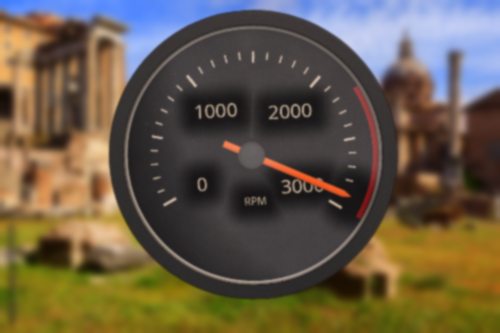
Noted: {"value": 2900, "unit": "rpm"}
